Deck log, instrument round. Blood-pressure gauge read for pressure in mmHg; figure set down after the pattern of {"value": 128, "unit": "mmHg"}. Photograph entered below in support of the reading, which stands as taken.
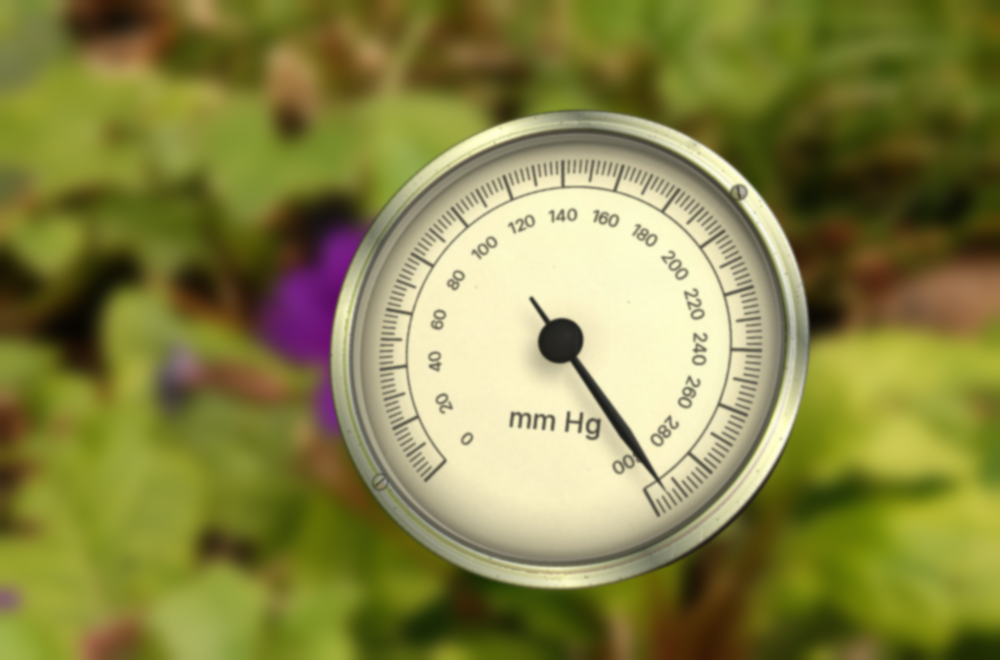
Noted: {"value": 294, "unit": "mmHg"}
